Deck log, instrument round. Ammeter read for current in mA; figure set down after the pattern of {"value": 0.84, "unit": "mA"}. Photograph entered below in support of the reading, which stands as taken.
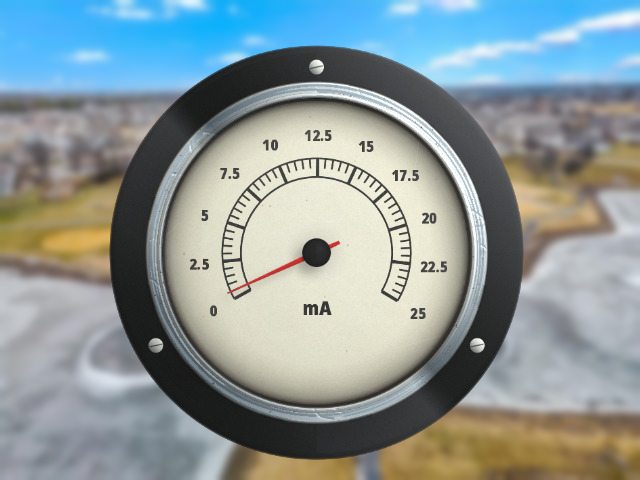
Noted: {"value": 0.5, "unit": "mA"}
